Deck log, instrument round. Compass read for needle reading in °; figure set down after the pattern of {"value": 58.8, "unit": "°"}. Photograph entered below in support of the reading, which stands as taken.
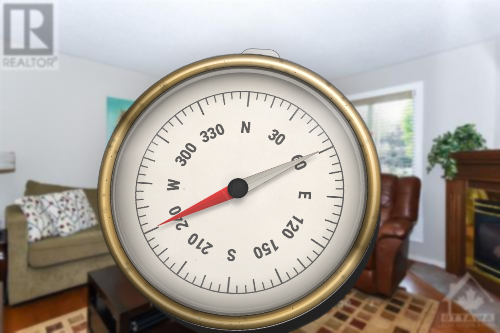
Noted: {"value": 240, "unit": "°"}
